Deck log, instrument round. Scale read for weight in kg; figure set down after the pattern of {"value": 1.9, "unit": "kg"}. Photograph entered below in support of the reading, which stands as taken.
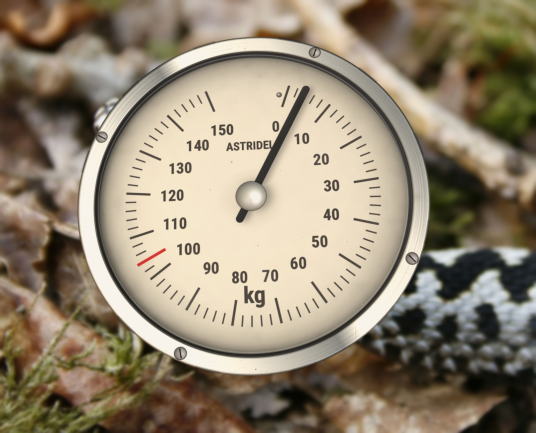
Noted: {"value": 4, "unit": "kg"}
